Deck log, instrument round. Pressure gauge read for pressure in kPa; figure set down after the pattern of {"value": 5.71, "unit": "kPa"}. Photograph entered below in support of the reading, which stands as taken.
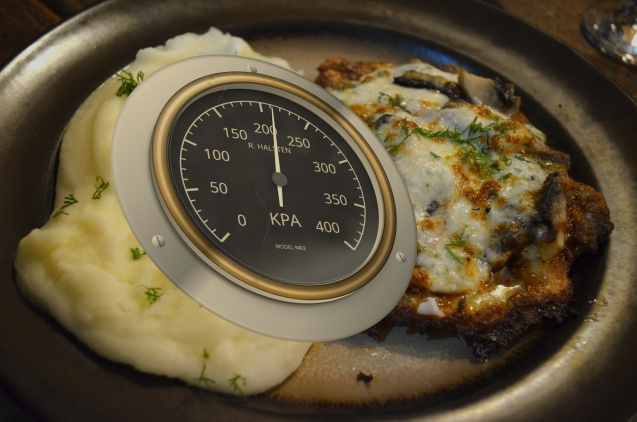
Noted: {"value": 210, "unit": "kPa"}
